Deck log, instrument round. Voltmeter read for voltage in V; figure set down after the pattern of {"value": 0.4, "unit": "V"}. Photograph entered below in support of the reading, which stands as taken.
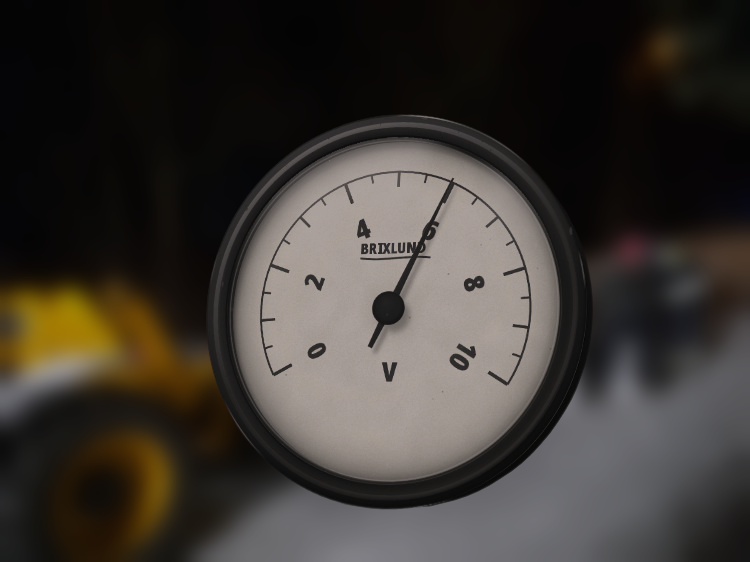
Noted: {"value": 6, "unit": "V"}
